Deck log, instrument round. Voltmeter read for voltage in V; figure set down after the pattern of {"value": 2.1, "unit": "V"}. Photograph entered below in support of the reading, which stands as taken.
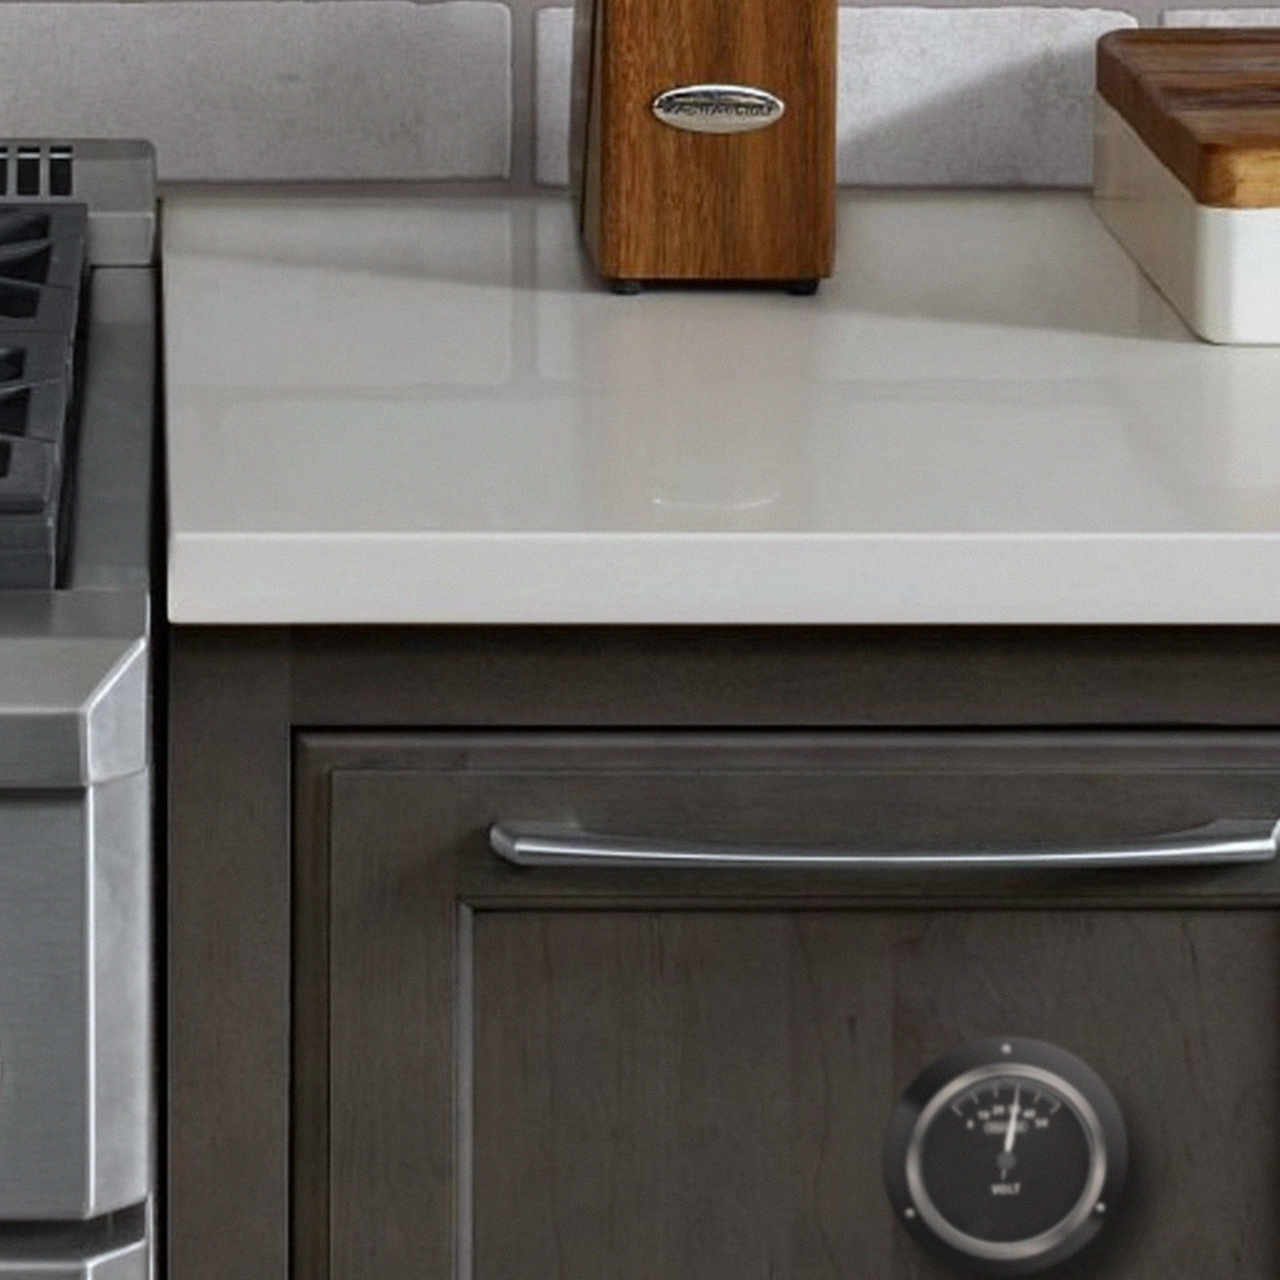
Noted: {"value": 30, "unit": "V"}
